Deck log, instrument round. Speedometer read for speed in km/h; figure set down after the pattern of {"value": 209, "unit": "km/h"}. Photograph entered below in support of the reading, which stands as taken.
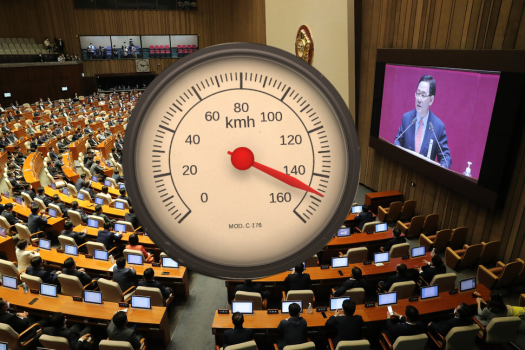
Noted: {"value": 148, "unit": "km/h"}
